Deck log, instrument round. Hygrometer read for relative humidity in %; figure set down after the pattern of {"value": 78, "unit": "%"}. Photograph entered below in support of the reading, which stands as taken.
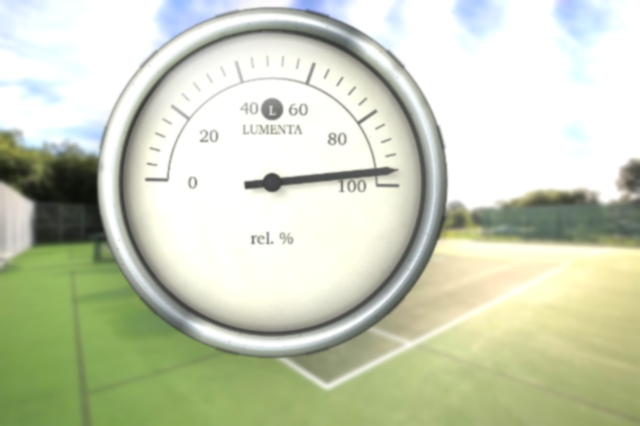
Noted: {"value": 96, "unit": "%"}
